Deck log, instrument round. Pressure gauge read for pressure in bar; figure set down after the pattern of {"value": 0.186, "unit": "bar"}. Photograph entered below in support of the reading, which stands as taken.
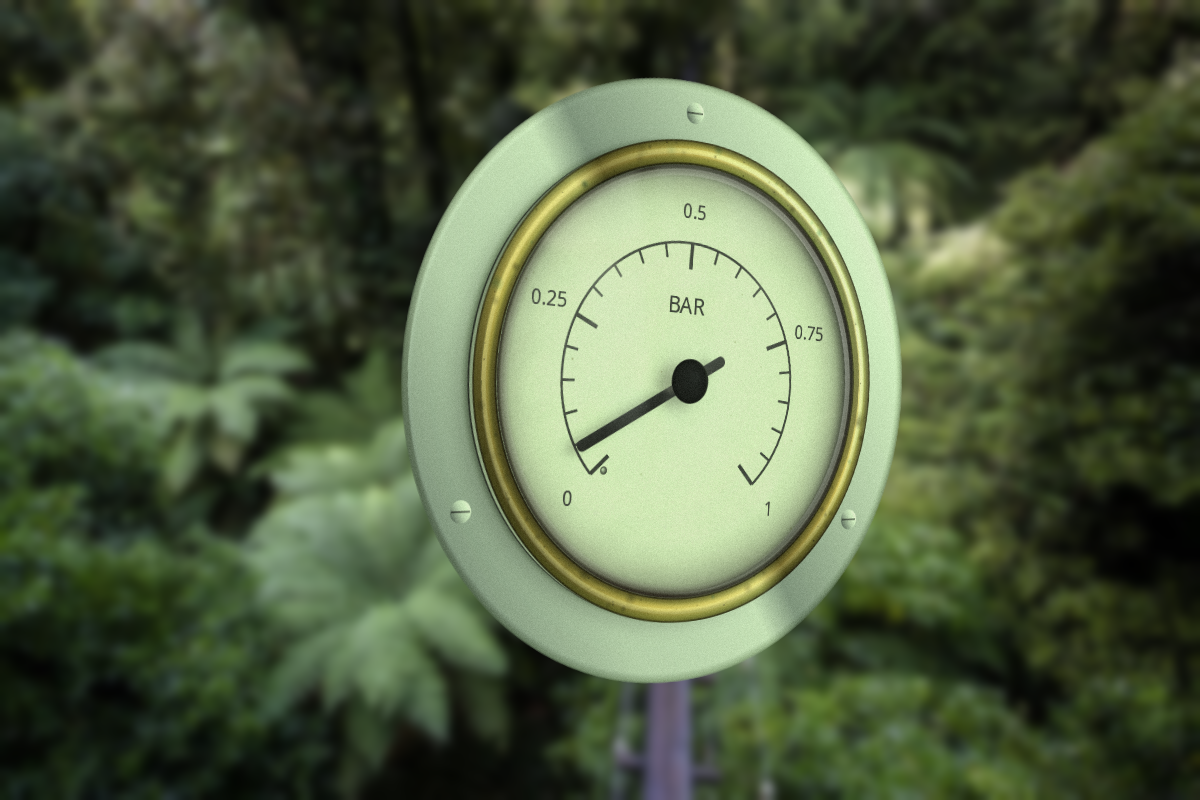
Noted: {"value": 0.05, "unit": "bar"}
